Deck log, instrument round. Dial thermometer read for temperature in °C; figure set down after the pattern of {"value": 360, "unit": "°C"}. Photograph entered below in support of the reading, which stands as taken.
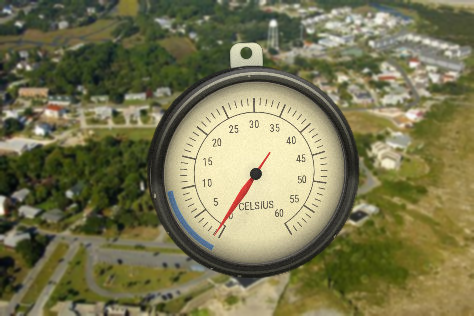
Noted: {"value": 1, "unit": "°C"}
